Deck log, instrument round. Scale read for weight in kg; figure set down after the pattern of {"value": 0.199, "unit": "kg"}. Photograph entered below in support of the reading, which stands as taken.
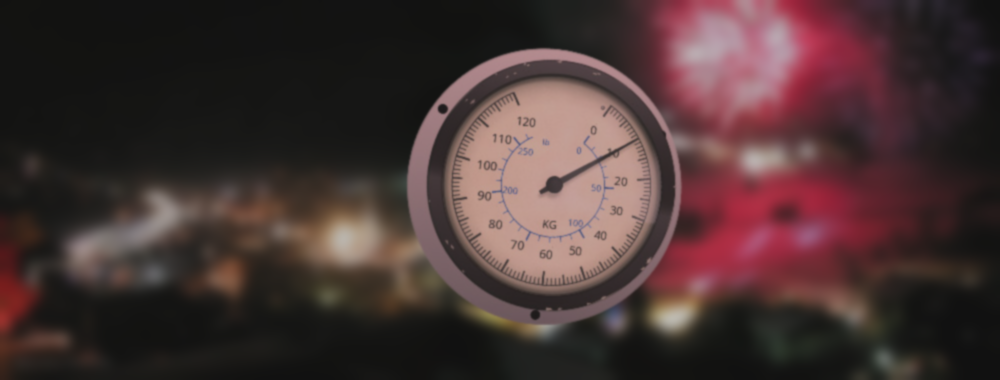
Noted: {"value": 10, "unit": "kg"}
